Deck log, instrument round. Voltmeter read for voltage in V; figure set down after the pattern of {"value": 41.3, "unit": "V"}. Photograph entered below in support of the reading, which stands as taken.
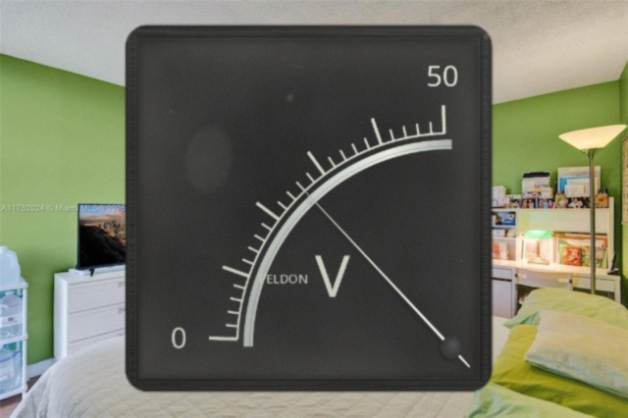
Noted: {"value": 26, "unit": "V"}
